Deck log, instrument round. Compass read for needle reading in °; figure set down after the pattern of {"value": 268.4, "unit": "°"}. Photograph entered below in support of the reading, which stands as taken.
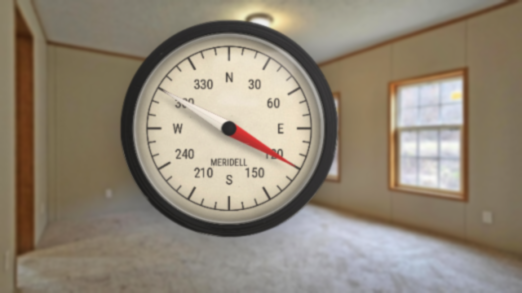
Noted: {"value": 120, "unit": "°"}
